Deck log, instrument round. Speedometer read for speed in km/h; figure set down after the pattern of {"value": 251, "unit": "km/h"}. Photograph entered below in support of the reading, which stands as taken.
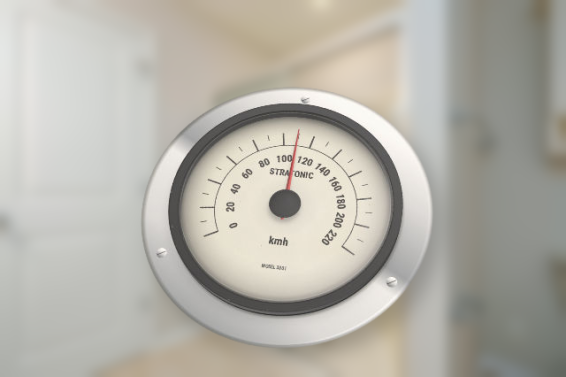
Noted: {"value": 110, "unit": "km/h"}
